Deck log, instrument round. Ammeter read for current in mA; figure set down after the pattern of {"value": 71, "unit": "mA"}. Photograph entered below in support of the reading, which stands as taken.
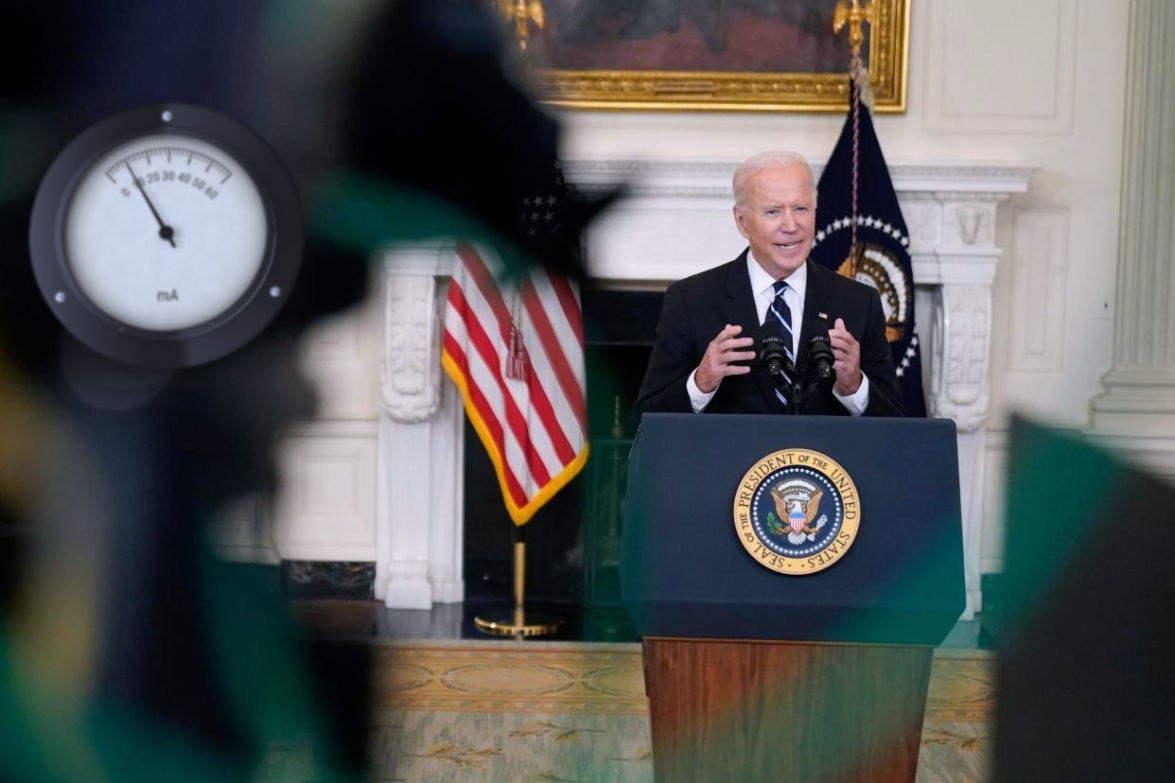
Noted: {"value": 10, "unit": "mA"}
